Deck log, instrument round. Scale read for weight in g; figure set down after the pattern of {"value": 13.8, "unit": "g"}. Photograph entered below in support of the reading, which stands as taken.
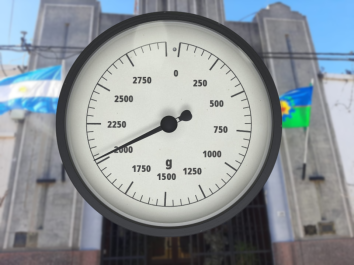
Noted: {"value": 2025, "unit": "g"}
